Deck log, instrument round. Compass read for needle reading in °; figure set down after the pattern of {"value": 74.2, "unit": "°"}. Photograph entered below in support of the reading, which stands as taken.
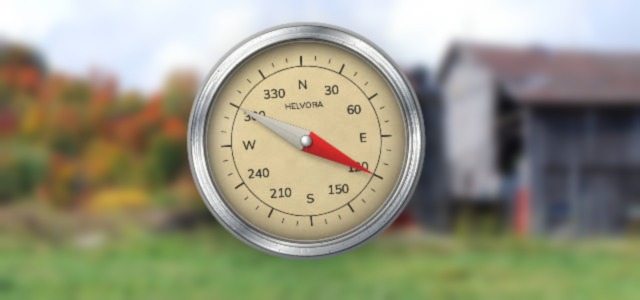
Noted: {"value": 120, "unit": "°"}
